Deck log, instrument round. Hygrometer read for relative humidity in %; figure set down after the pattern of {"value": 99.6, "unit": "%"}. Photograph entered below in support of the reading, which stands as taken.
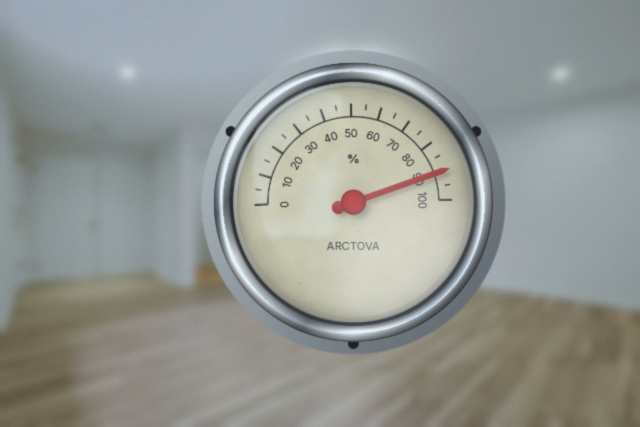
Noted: {"value": 90, "unit": "%"}
